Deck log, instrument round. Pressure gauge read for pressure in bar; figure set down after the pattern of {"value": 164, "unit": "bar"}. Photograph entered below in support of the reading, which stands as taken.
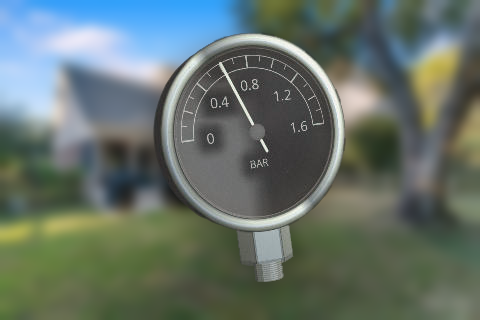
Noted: {"value": 0.6, "unit": "bar"}
